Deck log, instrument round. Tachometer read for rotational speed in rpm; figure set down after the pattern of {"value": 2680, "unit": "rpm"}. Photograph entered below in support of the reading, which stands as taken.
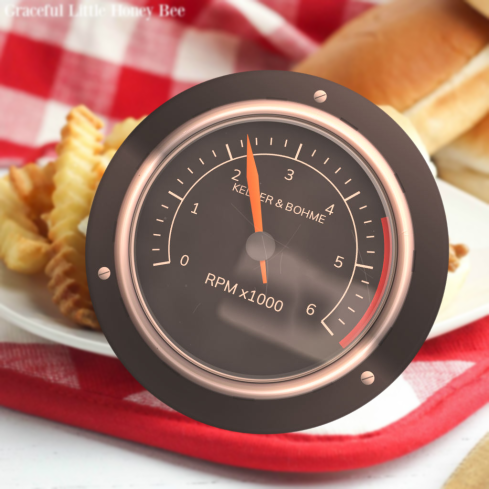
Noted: {"value": 2300, "unit": "rpm"}
